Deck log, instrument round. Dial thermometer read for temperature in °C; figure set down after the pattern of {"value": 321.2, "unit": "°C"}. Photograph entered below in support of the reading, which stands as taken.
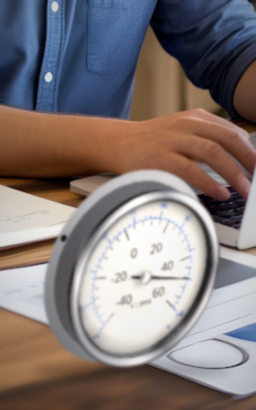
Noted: {"value": 48, "unit": "°C"}
